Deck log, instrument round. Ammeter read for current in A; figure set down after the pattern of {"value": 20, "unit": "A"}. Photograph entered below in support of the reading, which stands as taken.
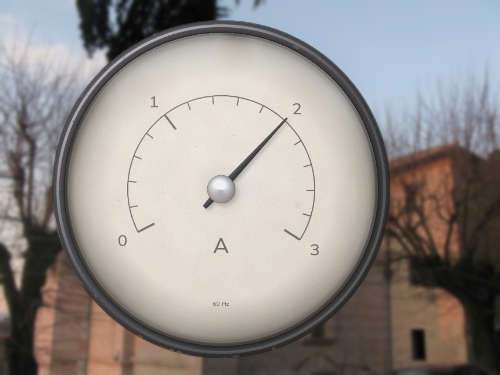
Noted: {"value": 2, "unit": "A"}
